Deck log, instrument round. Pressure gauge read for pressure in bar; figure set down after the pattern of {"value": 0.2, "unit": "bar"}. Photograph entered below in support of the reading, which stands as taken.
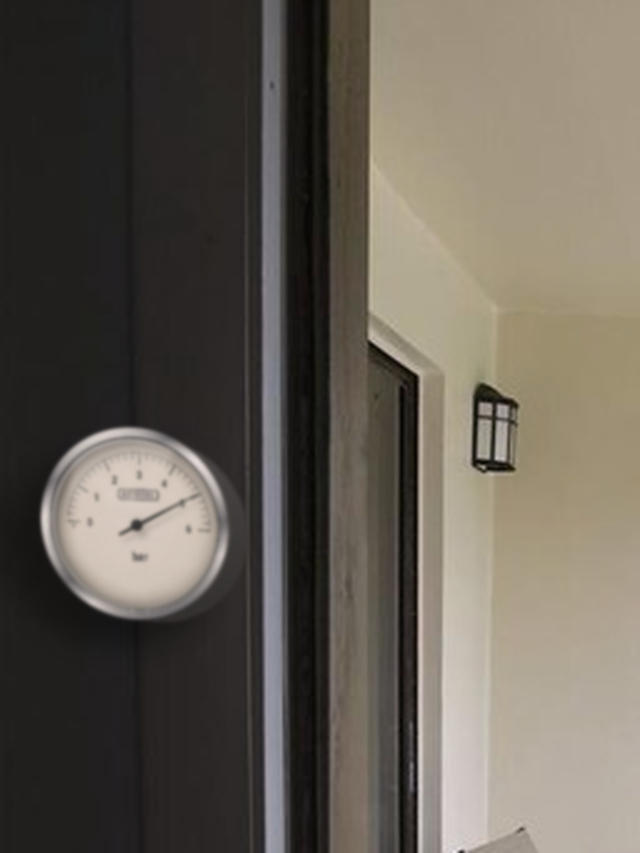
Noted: {"value": 5, "unit": "bar"}
